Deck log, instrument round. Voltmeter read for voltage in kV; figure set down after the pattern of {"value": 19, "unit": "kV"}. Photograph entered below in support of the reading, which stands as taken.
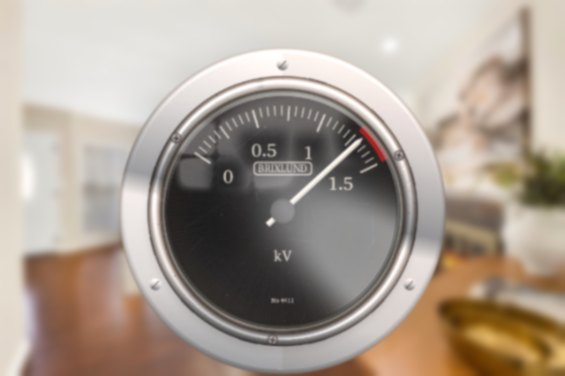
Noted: {"value": 1.3, "unit": "kV"}
